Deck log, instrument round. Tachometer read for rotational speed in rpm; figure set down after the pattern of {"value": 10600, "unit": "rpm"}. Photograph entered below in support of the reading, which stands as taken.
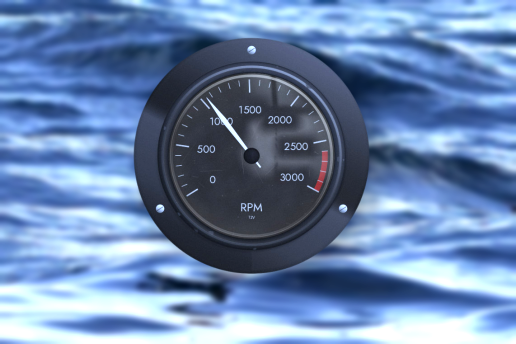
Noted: {"value": 1050, "unit": "rpm"}
